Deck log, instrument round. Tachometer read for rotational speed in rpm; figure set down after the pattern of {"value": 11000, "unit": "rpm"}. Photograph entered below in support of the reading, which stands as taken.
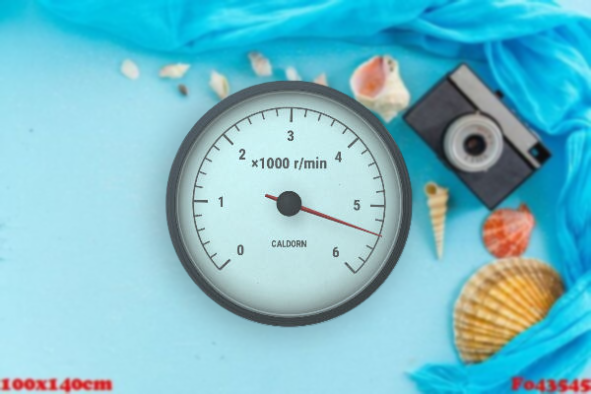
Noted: {"value": 5400, "unit": "rpm"}
